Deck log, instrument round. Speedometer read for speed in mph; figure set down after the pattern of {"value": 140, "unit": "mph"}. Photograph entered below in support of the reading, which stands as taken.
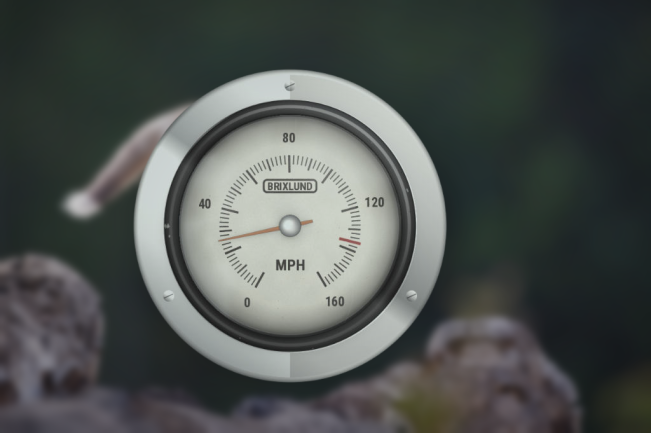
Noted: {"value": 26, "unit": "mph"}
